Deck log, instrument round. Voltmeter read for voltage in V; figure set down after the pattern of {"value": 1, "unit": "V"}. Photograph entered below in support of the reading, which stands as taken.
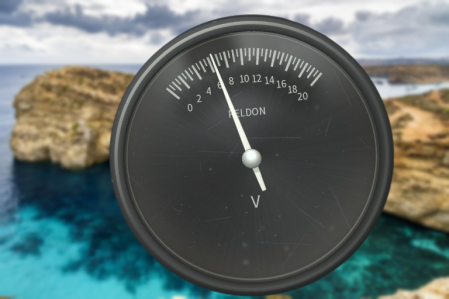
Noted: {"value": 6.5, "unit": "V"}
